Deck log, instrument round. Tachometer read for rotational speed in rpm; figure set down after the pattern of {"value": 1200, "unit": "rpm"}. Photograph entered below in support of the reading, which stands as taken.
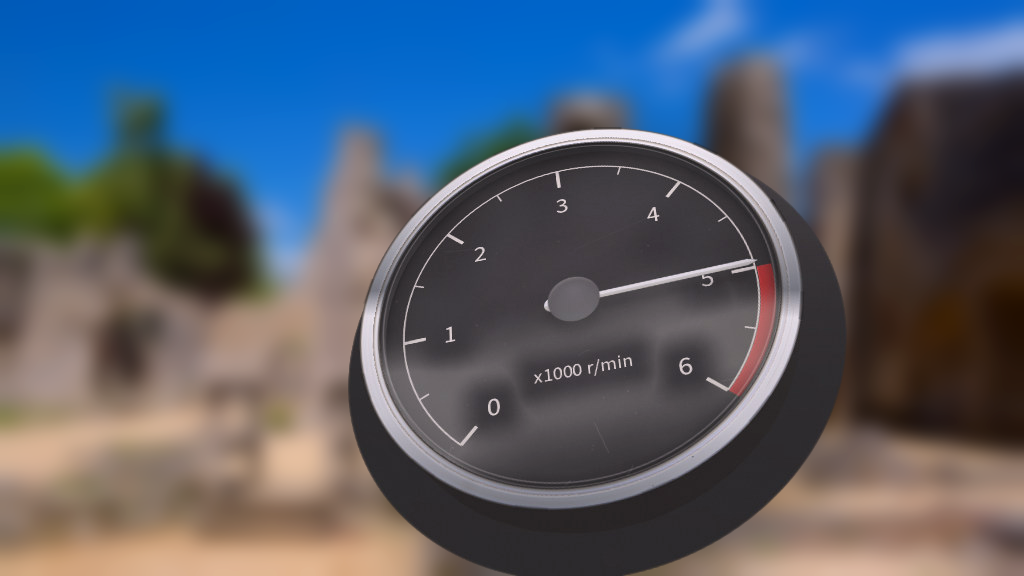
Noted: {"value": 5000, "unit": "rpm"}
